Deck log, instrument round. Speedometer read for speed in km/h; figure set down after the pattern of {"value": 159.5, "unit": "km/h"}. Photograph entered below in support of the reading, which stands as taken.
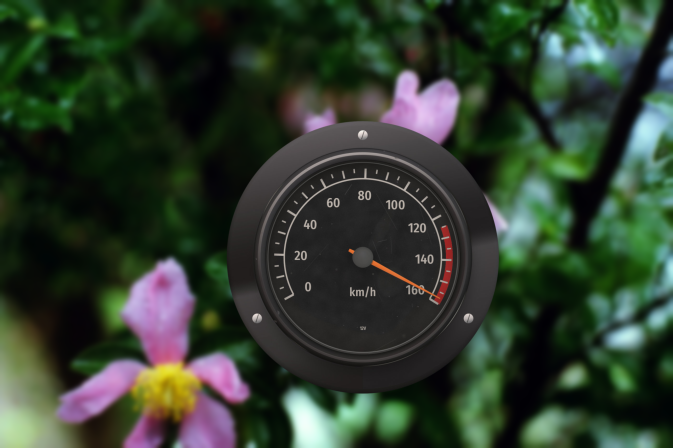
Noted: {"value": 157.5, "unit": "km/h"}
